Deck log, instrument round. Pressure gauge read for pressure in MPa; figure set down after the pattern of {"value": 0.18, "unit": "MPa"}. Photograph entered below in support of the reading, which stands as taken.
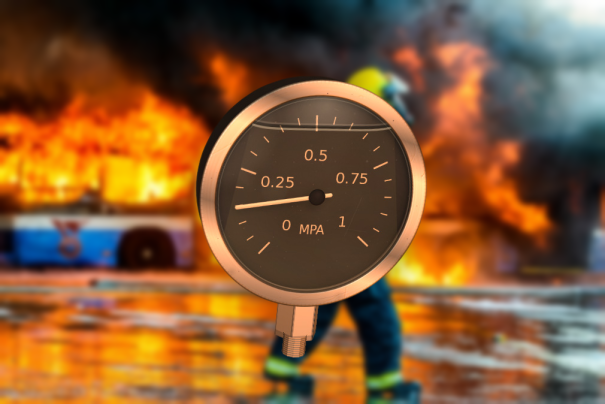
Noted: {"value": 0.15, "unit": "MPa"}
